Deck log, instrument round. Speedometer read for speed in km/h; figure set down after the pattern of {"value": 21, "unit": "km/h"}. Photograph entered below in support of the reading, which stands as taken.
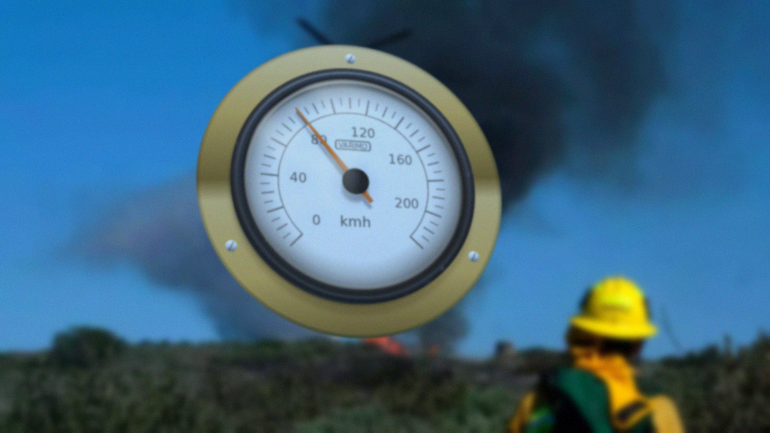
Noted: {"value": 80, "unit": "km/h"}
